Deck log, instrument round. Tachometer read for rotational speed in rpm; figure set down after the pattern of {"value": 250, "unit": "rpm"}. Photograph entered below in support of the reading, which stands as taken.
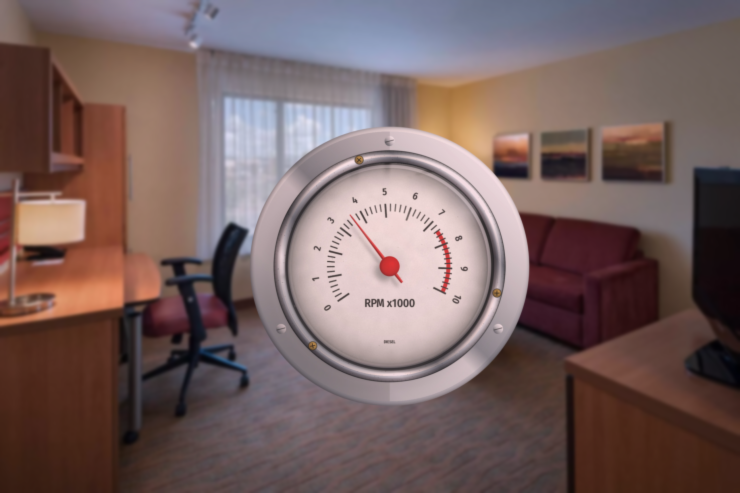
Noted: {"value": 3600, "unit": "rpm"}
